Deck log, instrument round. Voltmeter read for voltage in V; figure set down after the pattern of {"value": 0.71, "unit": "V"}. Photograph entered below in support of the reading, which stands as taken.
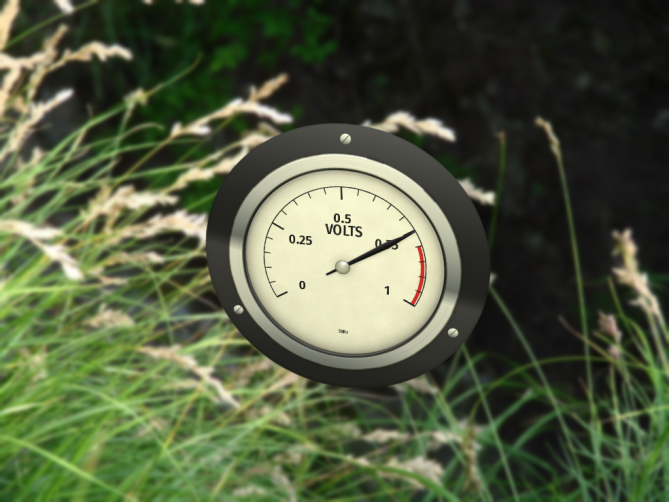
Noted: {"value": 0.75, "unit": "V"}
